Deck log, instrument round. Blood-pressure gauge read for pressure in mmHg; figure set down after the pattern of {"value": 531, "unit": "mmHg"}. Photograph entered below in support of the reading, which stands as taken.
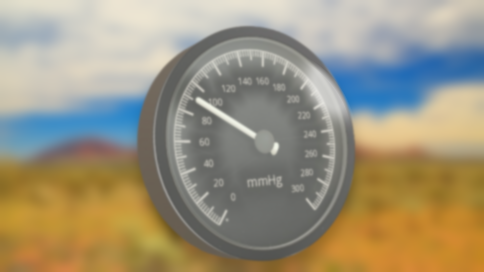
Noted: {"value": 90, "unit": "mmHg"}
